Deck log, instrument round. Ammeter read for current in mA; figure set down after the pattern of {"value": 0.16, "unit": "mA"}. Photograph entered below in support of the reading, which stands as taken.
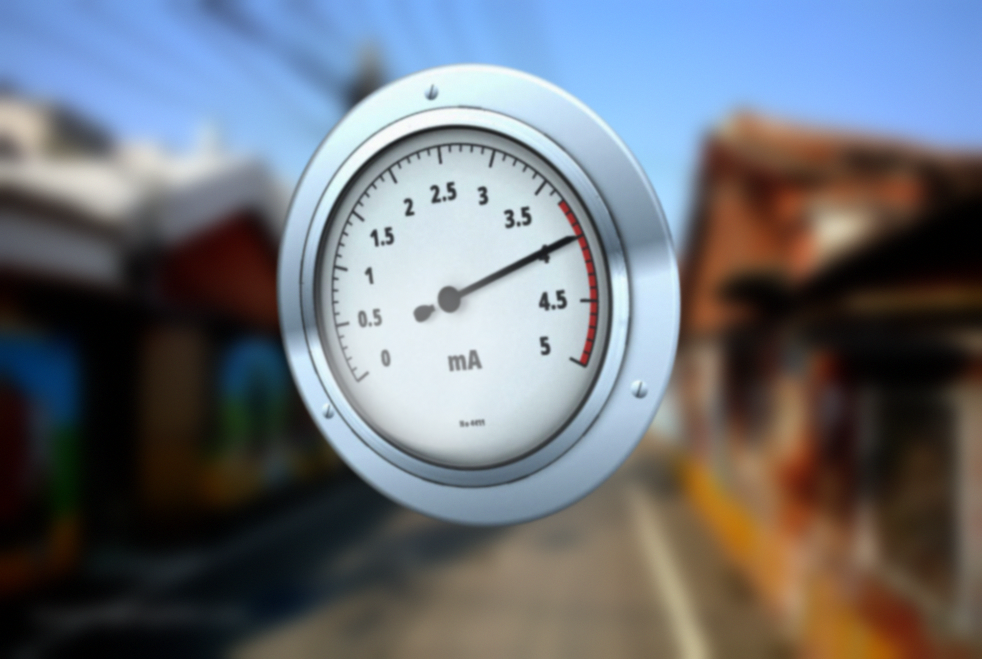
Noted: {"value": 4, "unit": "mA"}
